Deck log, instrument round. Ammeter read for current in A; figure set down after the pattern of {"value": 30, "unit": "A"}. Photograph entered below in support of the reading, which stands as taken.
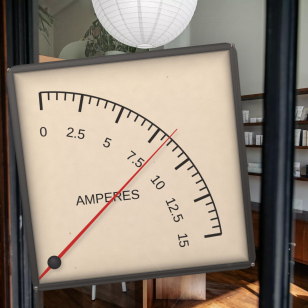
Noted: {"value": 8.25, "unit": "A"}
